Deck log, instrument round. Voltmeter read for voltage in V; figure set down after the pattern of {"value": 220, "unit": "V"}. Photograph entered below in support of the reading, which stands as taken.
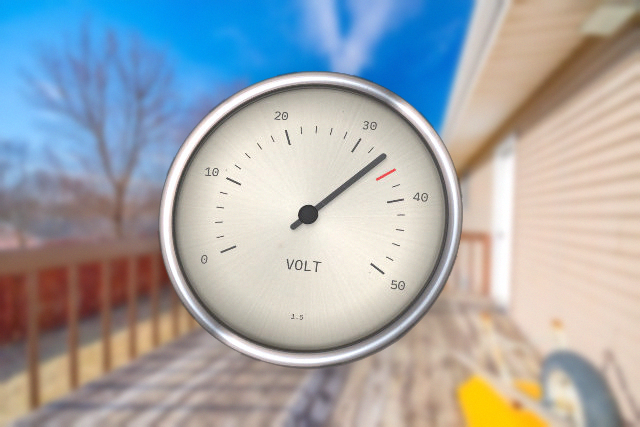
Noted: {"value": 34, "unit": "V"}
